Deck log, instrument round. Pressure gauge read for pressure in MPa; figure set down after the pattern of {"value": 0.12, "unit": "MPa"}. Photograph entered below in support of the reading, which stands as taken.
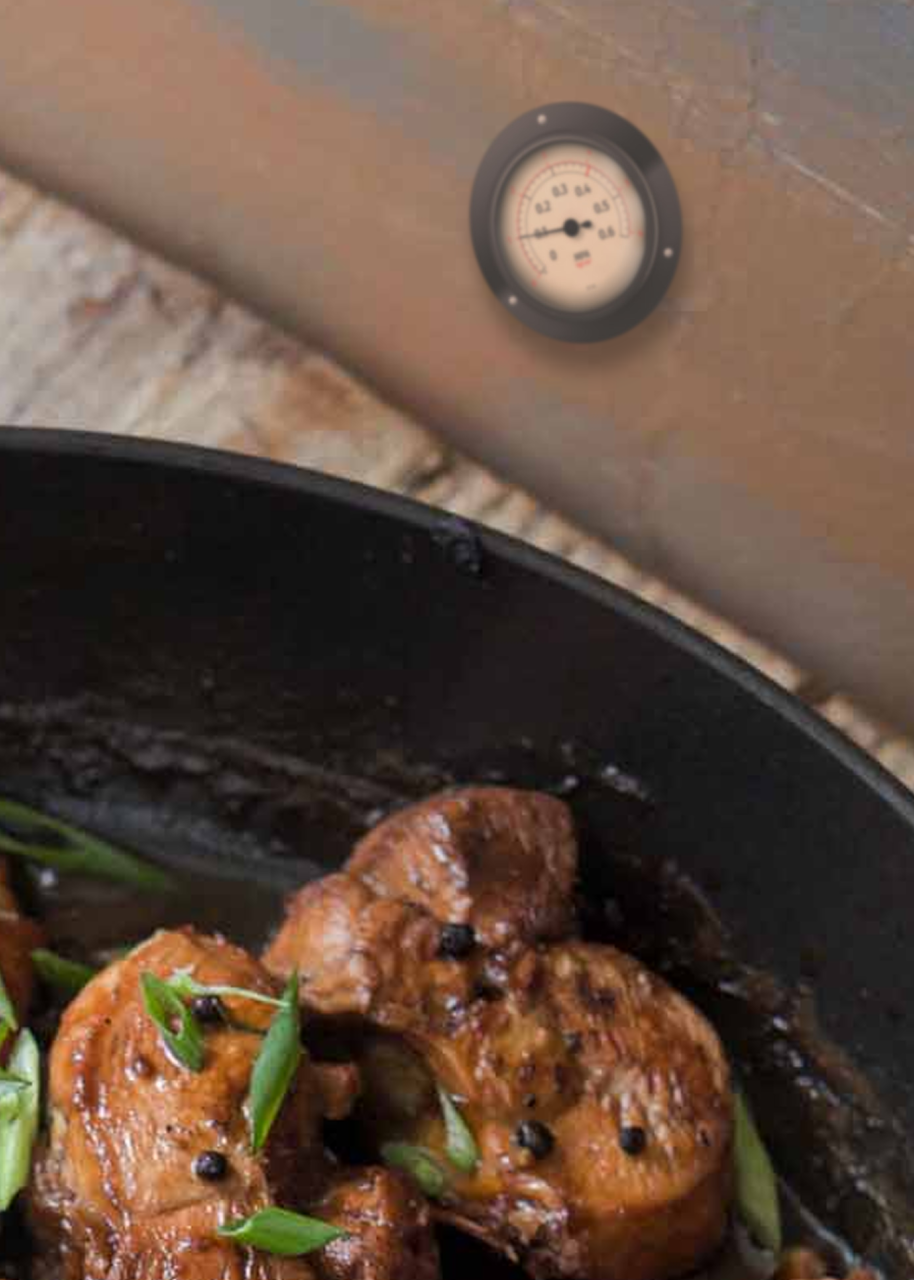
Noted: {"value": 0.1, "unit": "MPa"}
